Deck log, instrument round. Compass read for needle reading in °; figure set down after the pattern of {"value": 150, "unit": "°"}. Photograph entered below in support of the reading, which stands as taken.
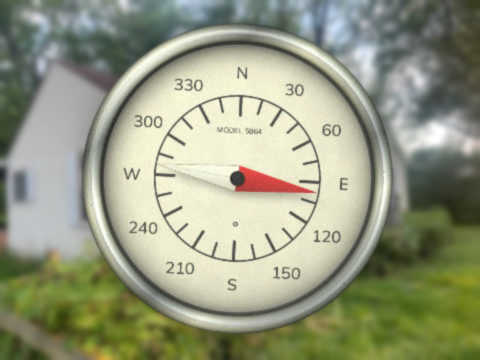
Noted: {"value": 97.5, "unit": "°"}
